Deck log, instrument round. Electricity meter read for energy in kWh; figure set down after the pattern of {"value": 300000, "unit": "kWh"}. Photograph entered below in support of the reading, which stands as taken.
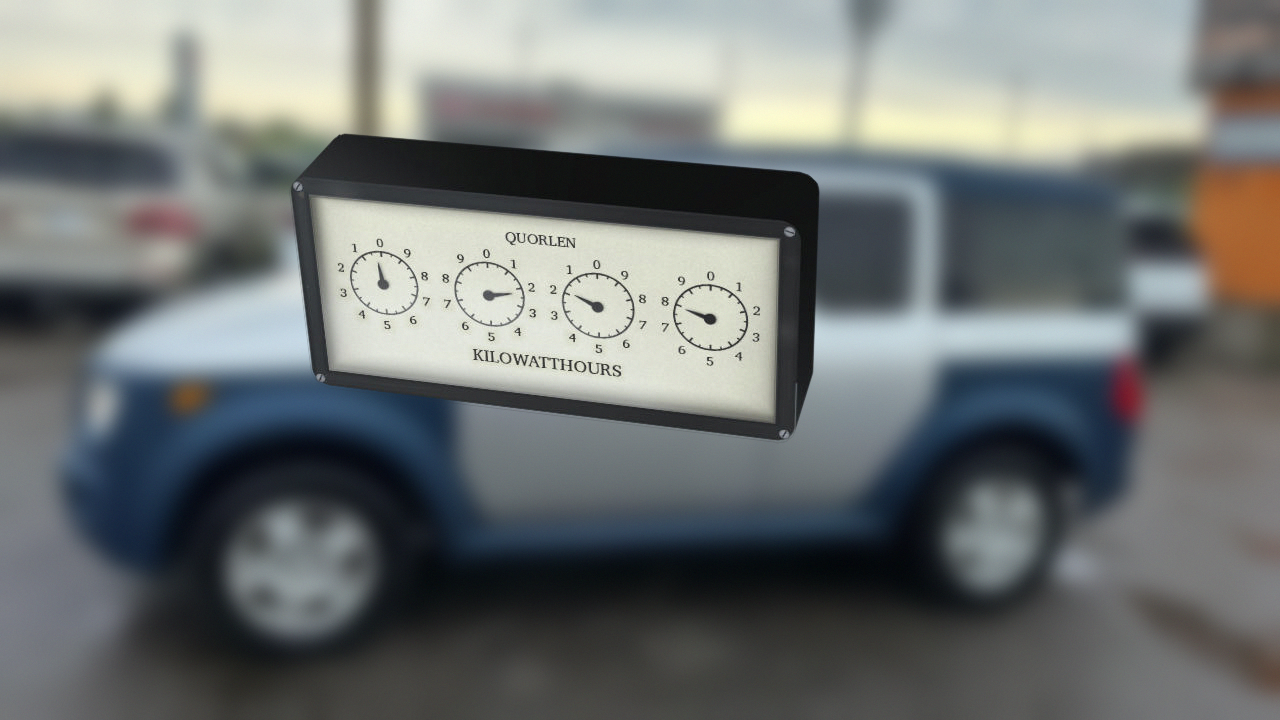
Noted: {"value": 218, "unit": "kWh"}
